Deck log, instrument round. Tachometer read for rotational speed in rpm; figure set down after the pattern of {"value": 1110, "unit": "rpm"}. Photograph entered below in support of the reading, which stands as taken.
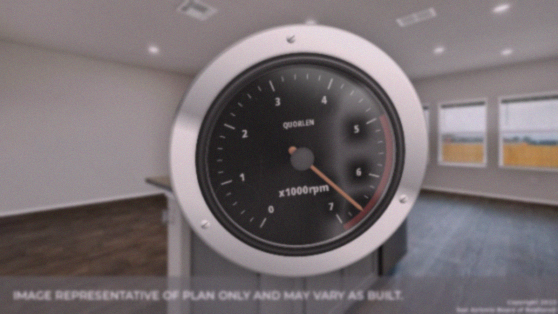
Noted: {"value": 6600, "unit": "rpm"}
